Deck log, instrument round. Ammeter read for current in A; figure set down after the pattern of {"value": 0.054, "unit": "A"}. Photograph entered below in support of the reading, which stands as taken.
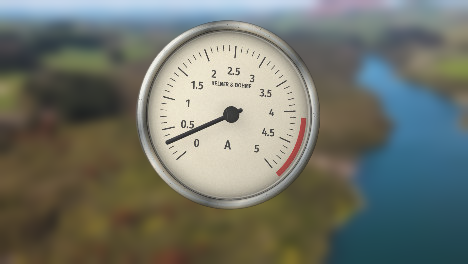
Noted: {"value": 0.3, "unit": "A"}
